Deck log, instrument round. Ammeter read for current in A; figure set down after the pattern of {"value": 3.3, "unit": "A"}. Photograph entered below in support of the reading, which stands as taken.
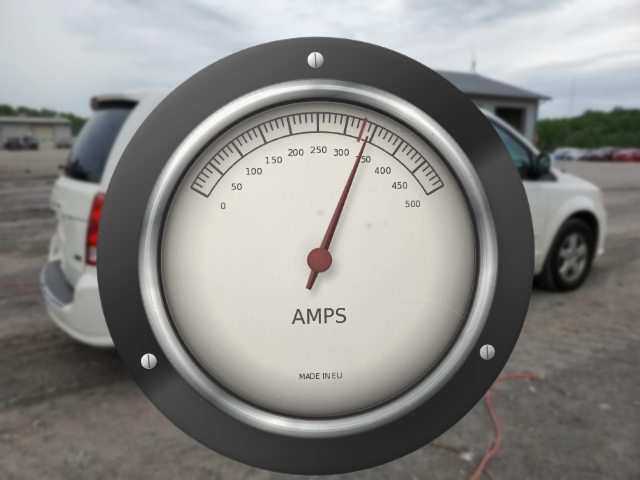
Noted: {"value": 340, "unit": "A"}
